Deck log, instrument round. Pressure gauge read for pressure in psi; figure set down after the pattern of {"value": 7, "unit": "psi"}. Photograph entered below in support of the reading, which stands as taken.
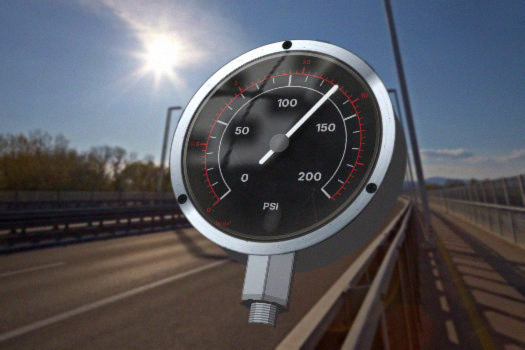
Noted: {"value": 130, "unit": "psi"}
